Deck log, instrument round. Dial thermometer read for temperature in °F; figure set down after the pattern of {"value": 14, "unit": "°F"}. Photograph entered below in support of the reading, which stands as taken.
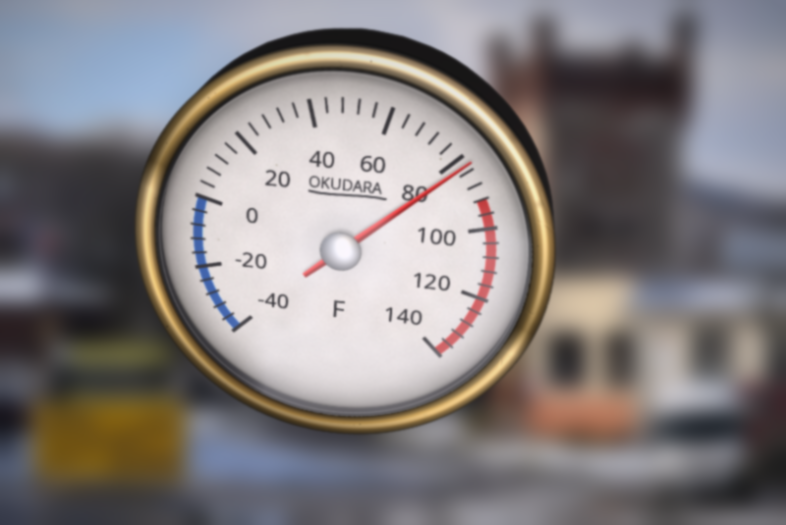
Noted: {"value": 82, "unit": "°F"}
